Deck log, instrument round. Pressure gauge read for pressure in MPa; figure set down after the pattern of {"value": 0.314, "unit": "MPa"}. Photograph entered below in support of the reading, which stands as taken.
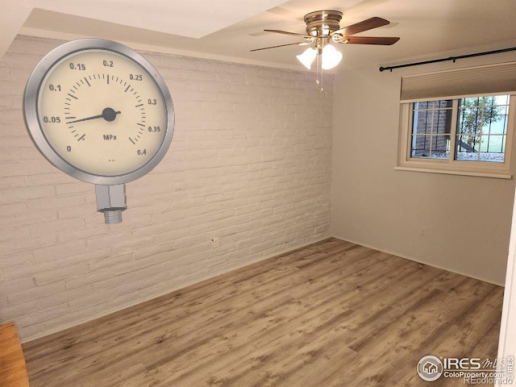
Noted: {"value": 0.04, "unit": "MPa"}
